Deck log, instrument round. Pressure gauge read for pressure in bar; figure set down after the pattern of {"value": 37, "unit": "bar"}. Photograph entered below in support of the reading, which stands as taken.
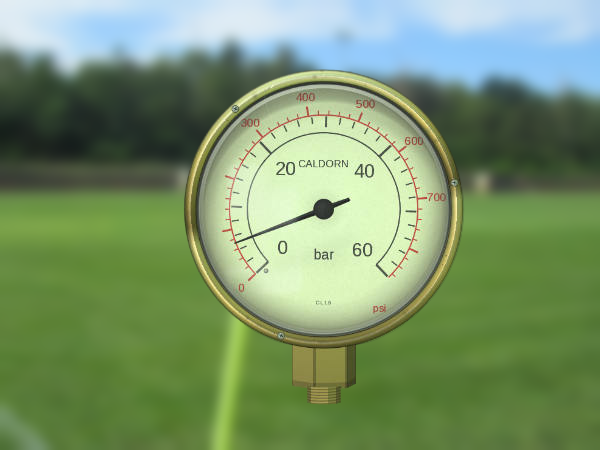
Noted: {"value": 5, "unit": "bar"}
